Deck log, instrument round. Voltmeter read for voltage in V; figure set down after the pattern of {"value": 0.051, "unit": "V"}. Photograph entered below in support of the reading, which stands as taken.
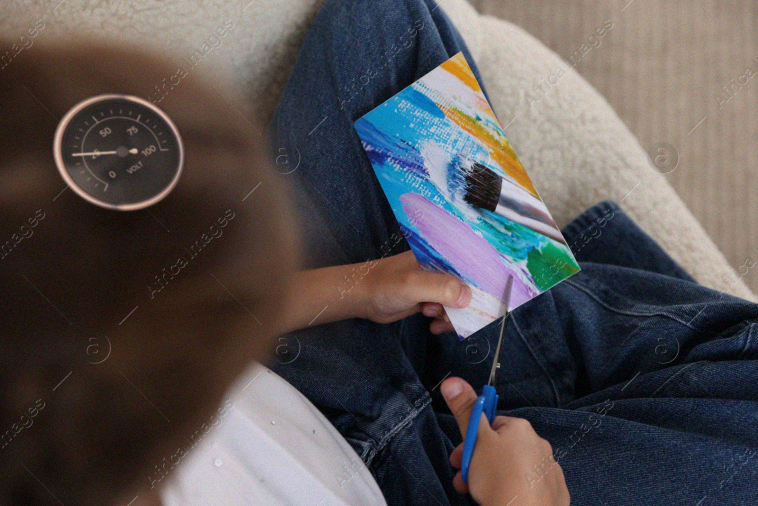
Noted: {"value": 25, "unit": "V"}
